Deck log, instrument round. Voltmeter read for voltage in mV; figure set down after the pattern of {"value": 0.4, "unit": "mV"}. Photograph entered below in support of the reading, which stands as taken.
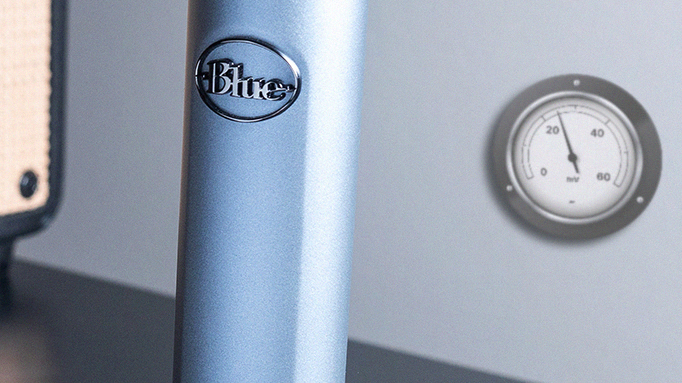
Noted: {"value": 25, "unit": "mV"}
